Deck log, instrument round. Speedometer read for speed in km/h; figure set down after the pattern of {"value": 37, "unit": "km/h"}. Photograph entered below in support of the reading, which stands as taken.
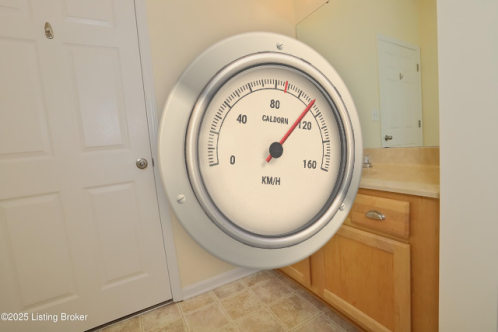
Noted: {"value": 110, "unit": "km/h"}
